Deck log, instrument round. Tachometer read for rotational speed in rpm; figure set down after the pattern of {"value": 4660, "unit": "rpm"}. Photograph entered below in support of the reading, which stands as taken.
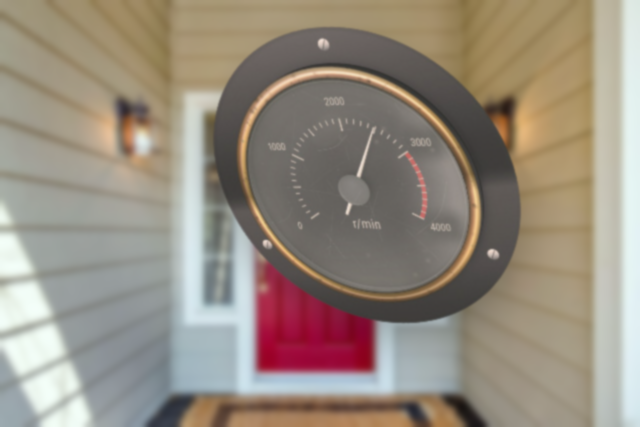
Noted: {"value": 2500, "unit": "rpm"}
